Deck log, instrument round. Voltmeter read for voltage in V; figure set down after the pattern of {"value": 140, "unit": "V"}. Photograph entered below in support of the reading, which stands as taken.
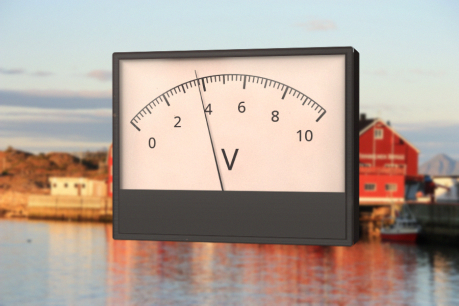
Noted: {"value": 3.8, "unit": "V"}
